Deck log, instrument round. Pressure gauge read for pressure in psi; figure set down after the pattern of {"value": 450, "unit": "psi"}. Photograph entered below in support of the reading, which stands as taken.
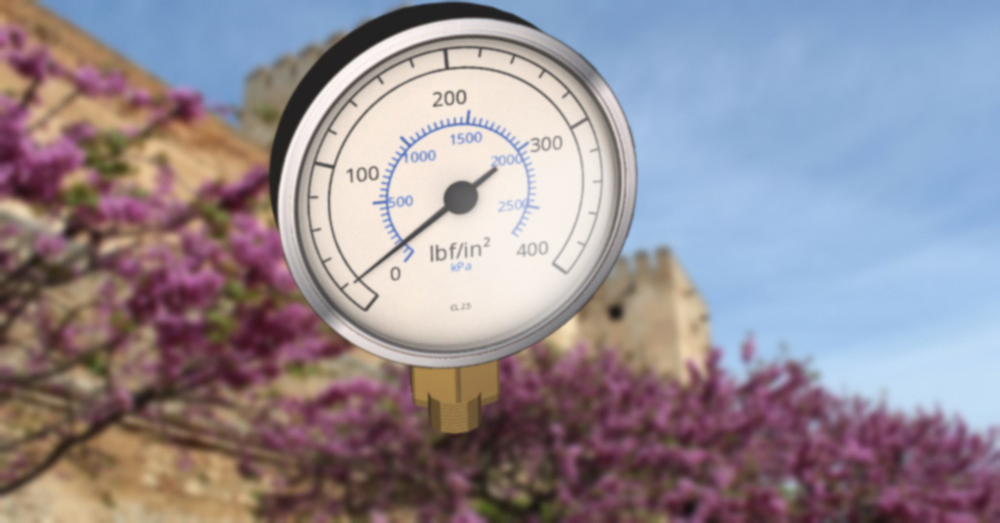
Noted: {"value": 20, "unit": "psi"}
